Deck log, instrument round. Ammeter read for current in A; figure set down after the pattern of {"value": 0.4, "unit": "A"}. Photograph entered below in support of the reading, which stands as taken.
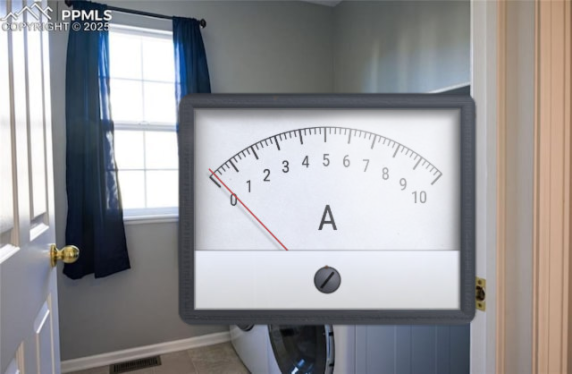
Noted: {"value": 0.2, "unit": "A"}
